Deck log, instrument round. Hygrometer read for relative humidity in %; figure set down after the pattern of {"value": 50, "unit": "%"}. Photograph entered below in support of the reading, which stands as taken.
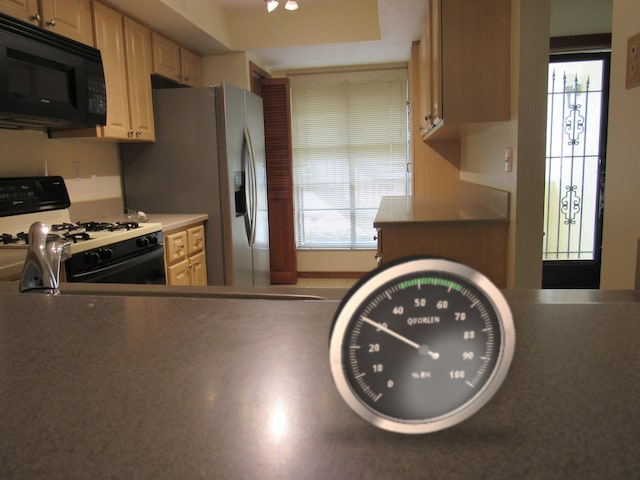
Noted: {"value": 30, "unit": "%"}
